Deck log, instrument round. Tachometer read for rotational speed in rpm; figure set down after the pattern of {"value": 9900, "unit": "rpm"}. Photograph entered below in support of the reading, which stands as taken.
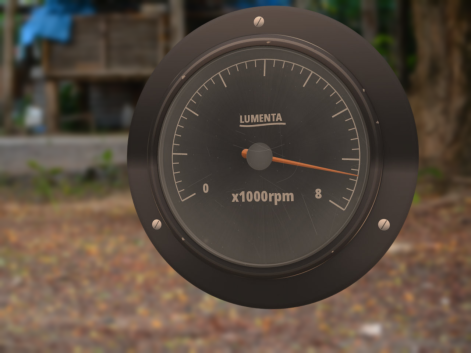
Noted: {"value": 7300, "unit": "rpm"}
